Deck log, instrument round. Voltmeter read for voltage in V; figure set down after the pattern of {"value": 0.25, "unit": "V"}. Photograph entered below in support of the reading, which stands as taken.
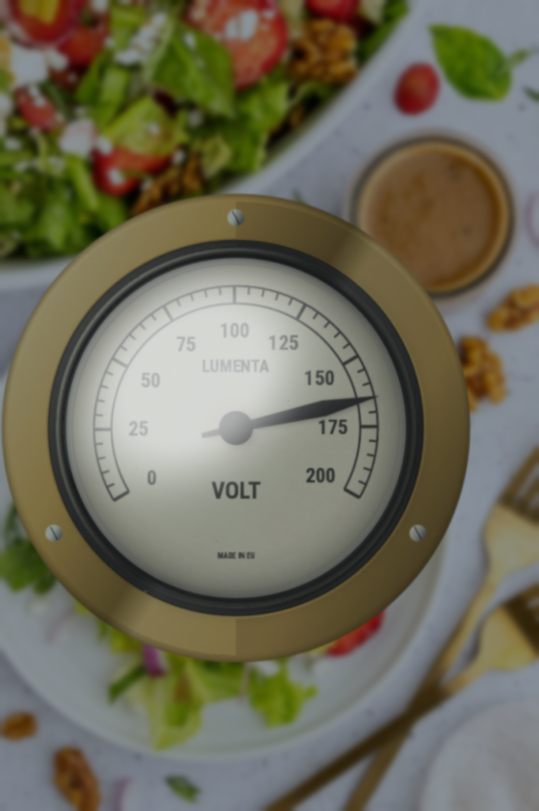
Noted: {"value": 165, "unit": "V"}
